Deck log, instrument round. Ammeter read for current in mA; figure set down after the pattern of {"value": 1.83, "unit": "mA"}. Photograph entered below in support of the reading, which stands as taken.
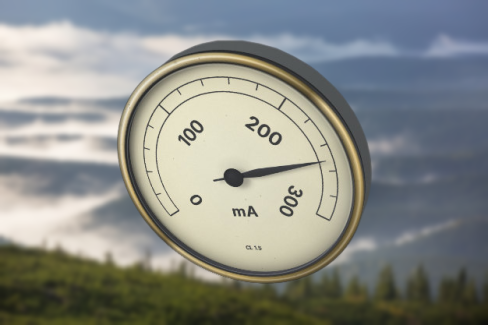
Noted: {"value": 250, "unit": "mA"}
